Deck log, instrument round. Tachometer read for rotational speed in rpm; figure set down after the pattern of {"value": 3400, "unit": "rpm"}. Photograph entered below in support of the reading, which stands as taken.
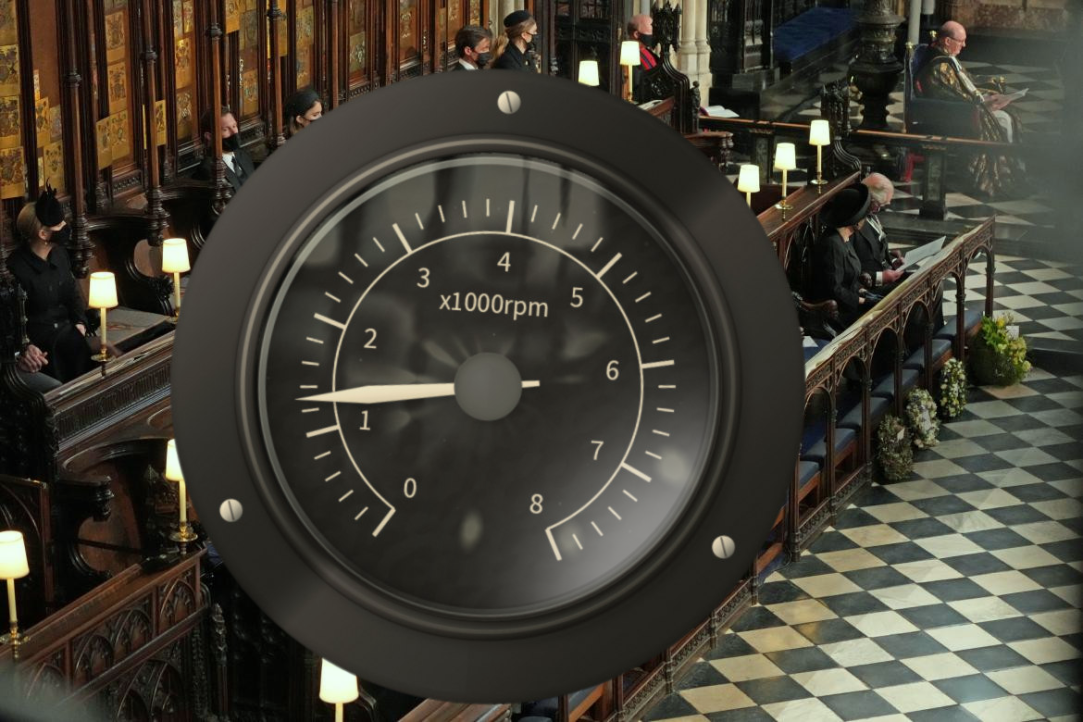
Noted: {"value": 1300, "unit": "rpm"}
